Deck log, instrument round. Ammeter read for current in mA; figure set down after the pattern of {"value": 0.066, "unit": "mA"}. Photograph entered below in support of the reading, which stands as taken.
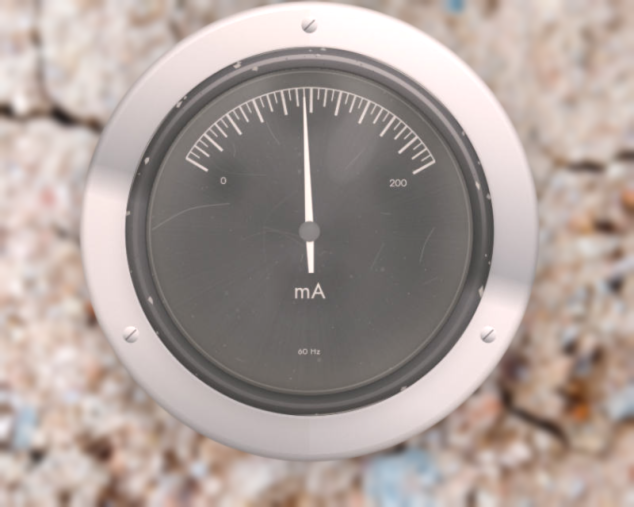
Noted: {"value": 95, "unit": "mA"}
